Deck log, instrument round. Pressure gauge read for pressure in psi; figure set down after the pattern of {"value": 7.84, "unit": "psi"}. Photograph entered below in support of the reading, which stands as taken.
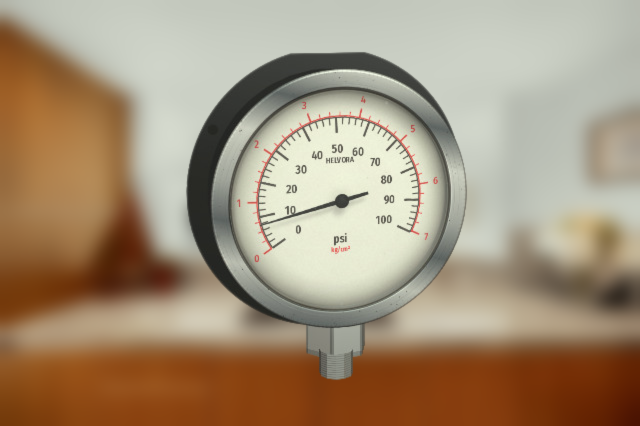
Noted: {"value": 8, "unit": "psi"}
